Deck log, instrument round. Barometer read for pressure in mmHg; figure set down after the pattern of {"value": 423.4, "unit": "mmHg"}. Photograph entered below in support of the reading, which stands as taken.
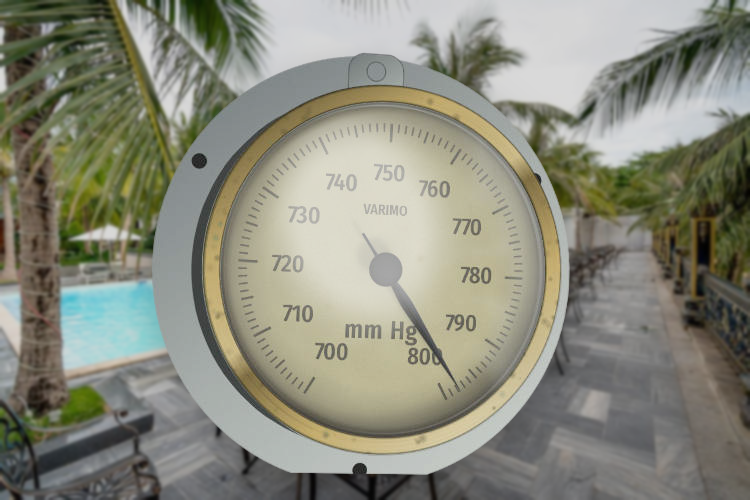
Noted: {"value": 798, "unit": "mmHg"}
